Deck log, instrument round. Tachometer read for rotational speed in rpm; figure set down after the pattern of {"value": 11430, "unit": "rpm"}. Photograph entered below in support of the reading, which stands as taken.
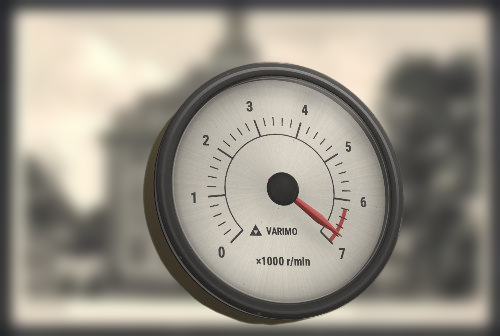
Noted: {"value": 6800, "unit": "rpm"}
